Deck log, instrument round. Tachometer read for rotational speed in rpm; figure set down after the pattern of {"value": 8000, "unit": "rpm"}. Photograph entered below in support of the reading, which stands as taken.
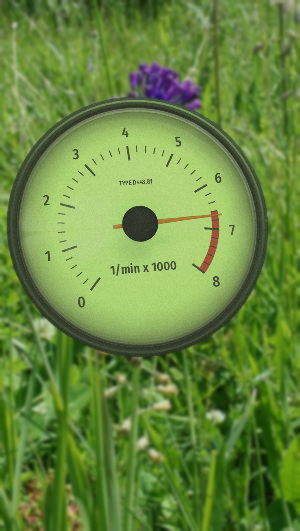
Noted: {"value": 6700, "unit": "rpm"}
